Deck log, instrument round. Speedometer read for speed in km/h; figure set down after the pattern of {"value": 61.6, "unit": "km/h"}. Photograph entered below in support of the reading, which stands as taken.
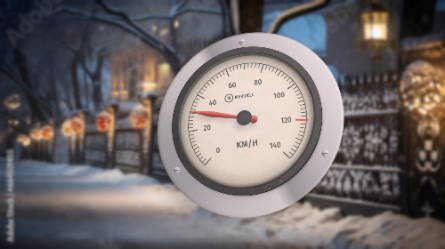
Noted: {"value": 30, "unit": "km/h"}
